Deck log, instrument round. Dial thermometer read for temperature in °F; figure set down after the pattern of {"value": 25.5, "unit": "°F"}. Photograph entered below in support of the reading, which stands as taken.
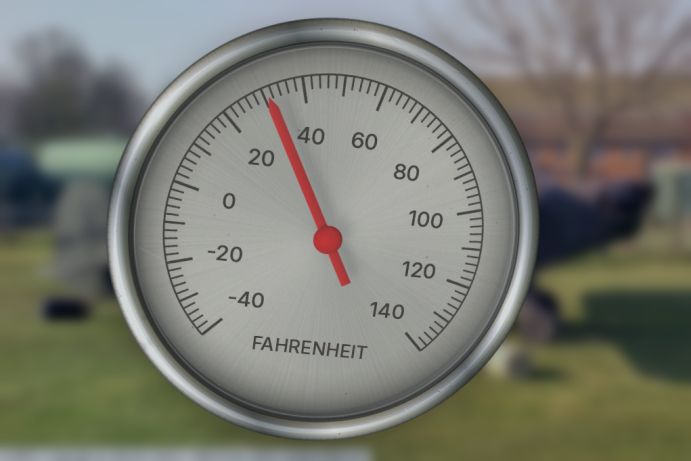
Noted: {"value": 31, "unit": "°F"}
